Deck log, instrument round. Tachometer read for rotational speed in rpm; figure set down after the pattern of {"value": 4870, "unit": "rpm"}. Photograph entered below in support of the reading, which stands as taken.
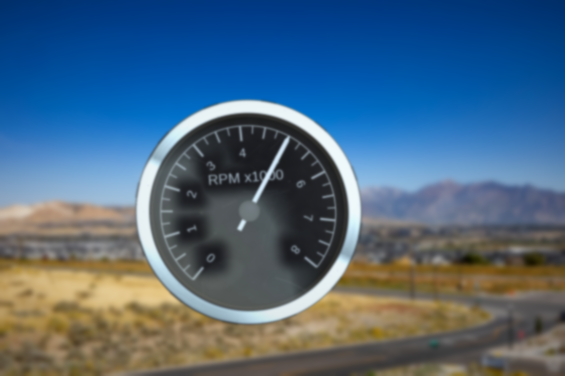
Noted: {"value": 5000, "unit": "rpm"}
